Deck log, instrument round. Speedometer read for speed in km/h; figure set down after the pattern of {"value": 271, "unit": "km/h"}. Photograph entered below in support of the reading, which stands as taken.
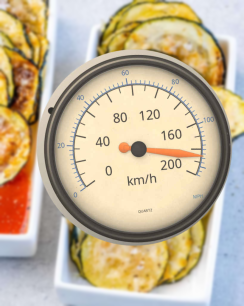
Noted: {"value": 185, "unit": "km/h"}
